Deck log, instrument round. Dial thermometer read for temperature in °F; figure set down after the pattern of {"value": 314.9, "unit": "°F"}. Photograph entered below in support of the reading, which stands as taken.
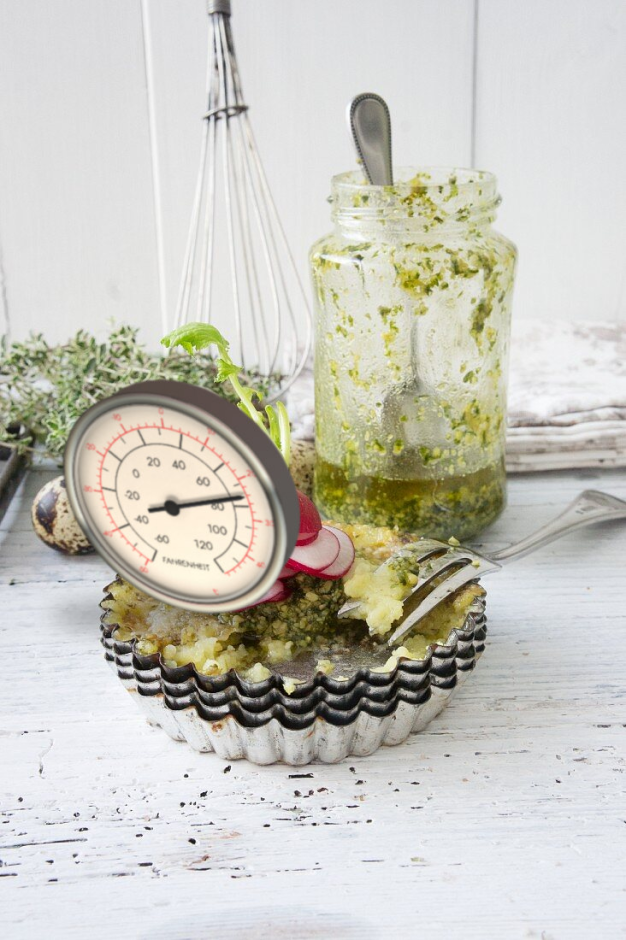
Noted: {"value": 75, "unit": "°F"}
